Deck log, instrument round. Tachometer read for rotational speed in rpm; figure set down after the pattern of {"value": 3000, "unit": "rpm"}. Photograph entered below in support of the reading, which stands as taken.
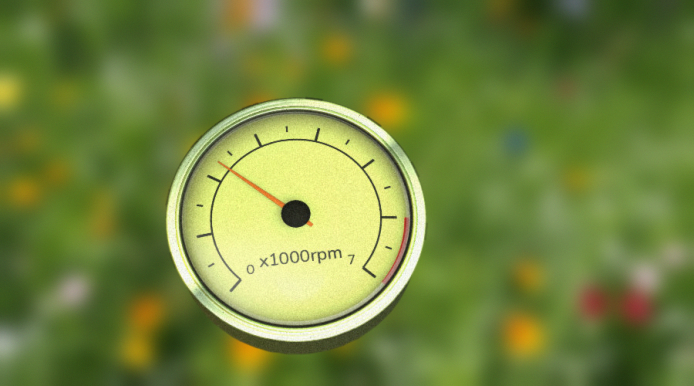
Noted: {"value": 2250, "unit": "rpm"}
